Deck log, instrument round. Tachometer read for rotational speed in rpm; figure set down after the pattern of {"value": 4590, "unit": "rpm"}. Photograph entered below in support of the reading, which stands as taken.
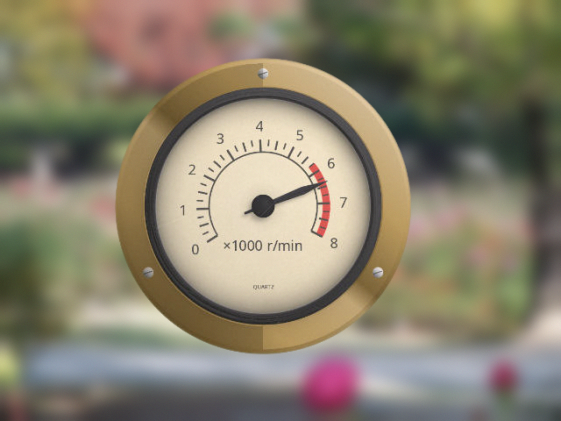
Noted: {"value": 6375, "unit": "rpm"}
